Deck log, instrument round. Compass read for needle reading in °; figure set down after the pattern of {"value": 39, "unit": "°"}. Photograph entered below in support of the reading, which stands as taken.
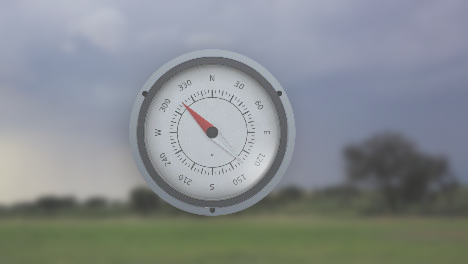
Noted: {"value": 315, "unit": "°"}
